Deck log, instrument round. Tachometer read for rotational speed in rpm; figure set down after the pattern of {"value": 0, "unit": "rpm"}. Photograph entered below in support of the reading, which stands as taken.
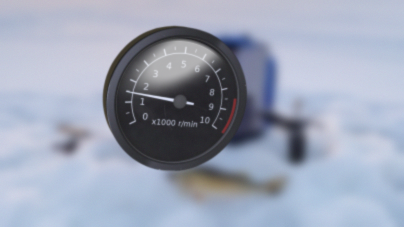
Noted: {"value": 1500, "unit": "rpm"}
